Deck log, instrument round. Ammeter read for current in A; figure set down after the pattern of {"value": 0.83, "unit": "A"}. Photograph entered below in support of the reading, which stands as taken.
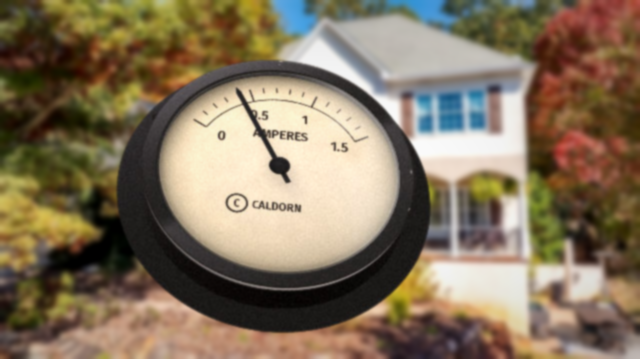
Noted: {"value": 0.4, "unit": "A"}
